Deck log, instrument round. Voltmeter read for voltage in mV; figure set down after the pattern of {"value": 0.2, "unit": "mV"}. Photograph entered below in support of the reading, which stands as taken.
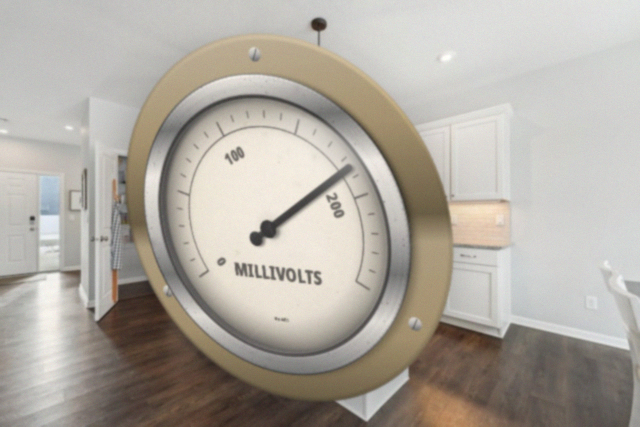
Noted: {"value": 185, "unit": "mV"}
